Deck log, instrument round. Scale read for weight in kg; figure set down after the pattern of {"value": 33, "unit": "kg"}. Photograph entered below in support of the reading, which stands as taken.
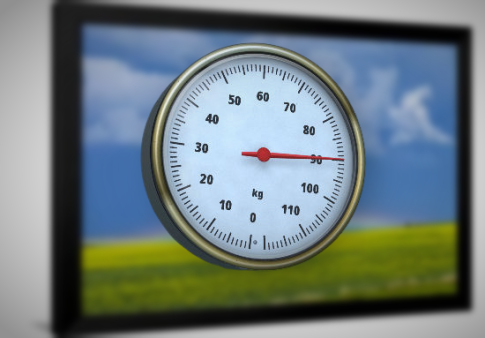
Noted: {"value": 90, "unit": "kg"}
